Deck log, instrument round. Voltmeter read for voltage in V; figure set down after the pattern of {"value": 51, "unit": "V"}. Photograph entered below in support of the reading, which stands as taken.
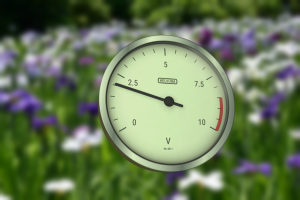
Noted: {"value": 2, "unit": "V"}
